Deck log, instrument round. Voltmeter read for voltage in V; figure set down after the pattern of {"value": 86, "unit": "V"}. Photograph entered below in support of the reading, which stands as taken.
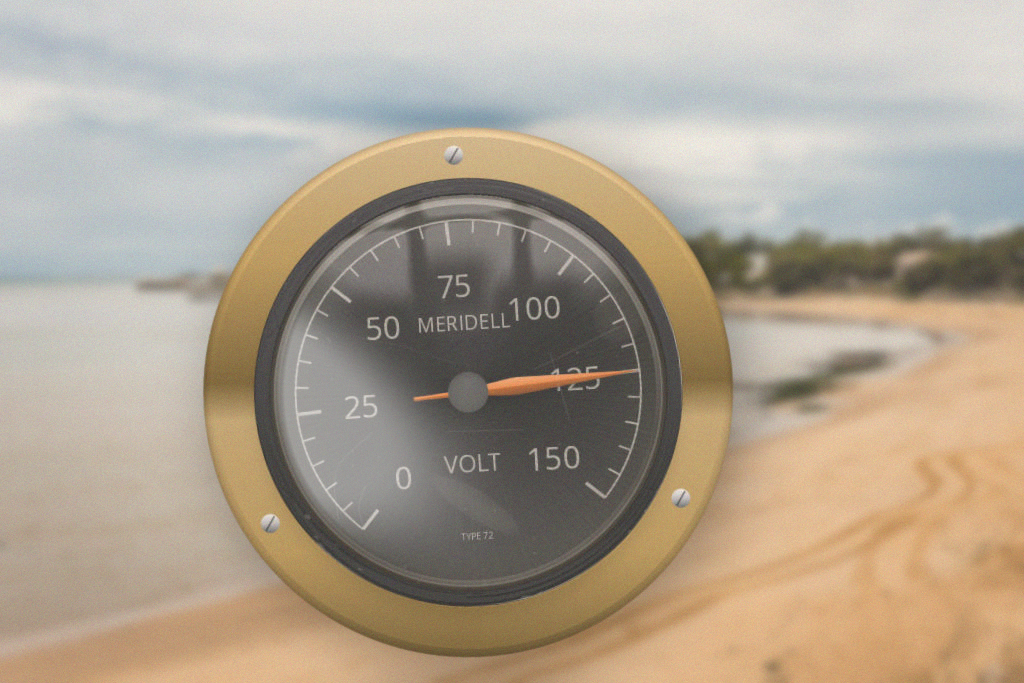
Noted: {"value": 125, "unit": "V"}
